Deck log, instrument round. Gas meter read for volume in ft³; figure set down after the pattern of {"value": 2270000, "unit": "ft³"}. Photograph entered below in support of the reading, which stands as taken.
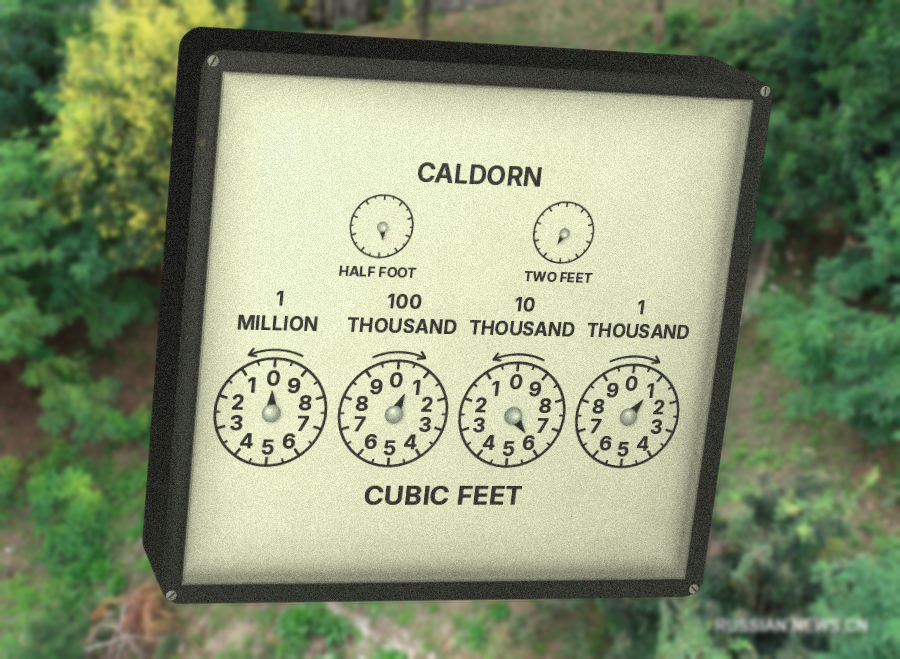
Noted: {"value": 6100, "unit": "ft³"}
